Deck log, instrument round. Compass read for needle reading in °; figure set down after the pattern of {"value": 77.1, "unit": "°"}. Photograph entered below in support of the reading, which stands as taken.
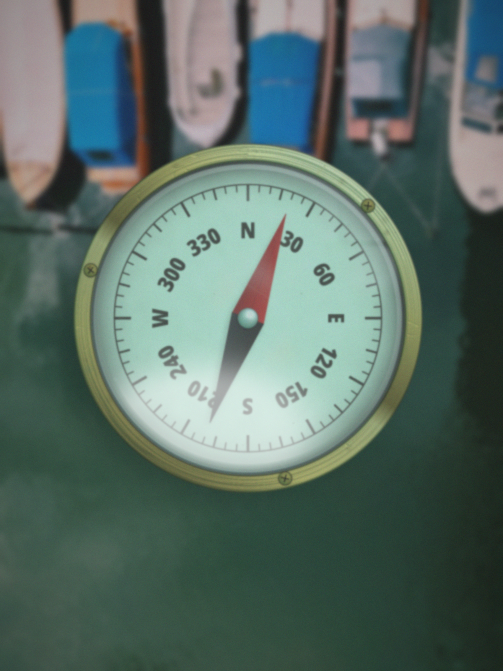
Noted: {"value": 20, "unit": "°"}
